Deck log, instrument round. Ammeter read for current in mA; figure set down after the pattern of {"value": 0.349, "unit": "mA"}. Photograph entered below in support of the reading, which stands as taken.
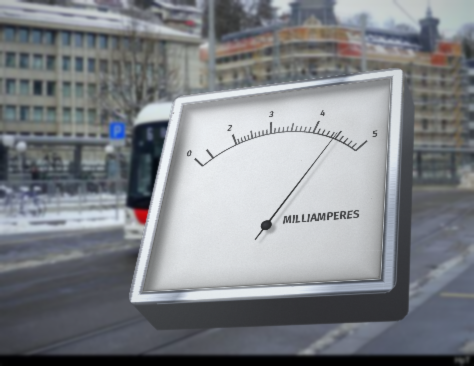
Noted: {"value": 4.5, "unit": "mA"}
